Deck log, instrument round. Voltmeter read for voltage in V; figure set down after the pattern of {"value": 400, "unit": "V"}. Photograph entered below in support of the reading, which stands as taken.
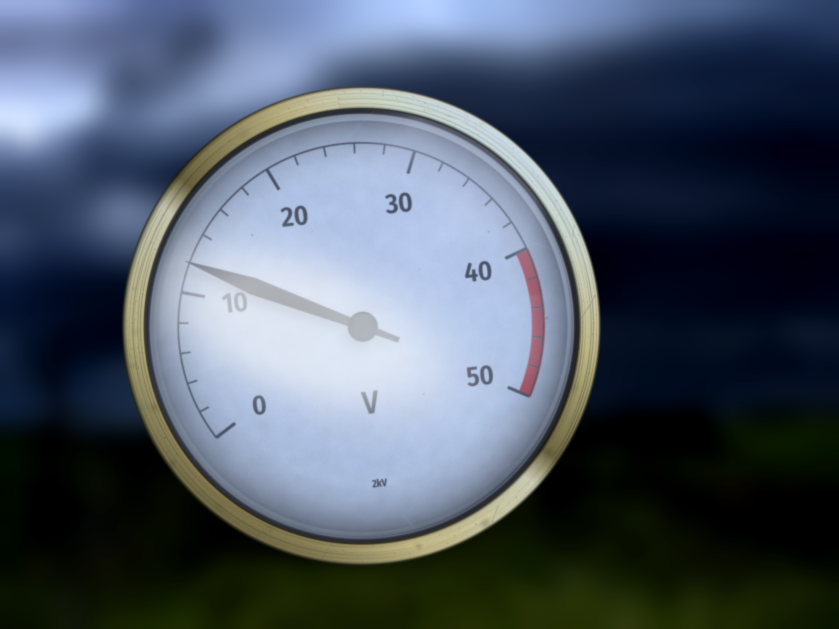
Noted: {"value": 12, "unit": "V"}
